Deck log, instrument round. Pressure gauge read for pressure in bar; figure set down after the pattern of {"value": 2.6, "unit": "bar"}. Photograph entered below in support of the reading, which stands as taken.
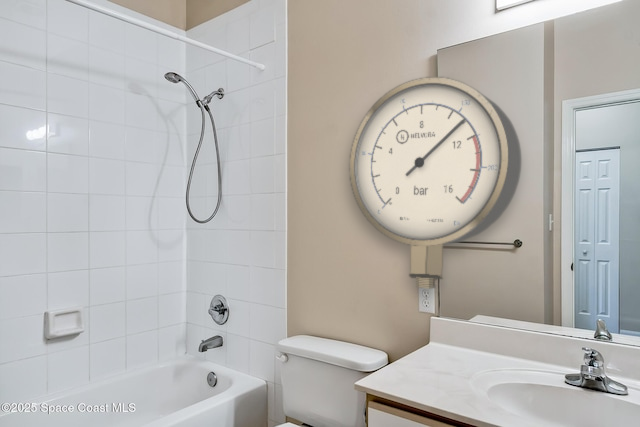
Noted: {"value": 11, "unit": "bar"}
